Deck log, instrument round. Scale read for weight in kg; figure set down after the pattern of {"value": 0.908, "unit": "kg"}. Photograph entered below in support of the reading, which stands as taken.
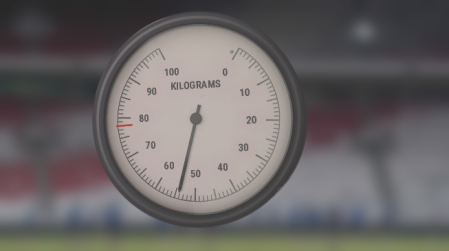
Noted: {"value": 54, "unit": "kg"}
